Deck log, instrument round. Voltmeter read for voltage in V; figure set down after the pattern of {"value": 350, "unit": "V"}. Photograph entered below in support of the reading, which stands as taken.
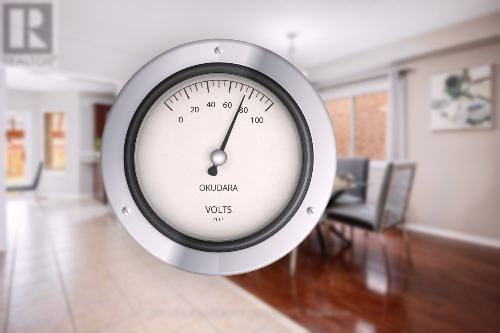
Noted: {"value": 75, "unit": "V"}
